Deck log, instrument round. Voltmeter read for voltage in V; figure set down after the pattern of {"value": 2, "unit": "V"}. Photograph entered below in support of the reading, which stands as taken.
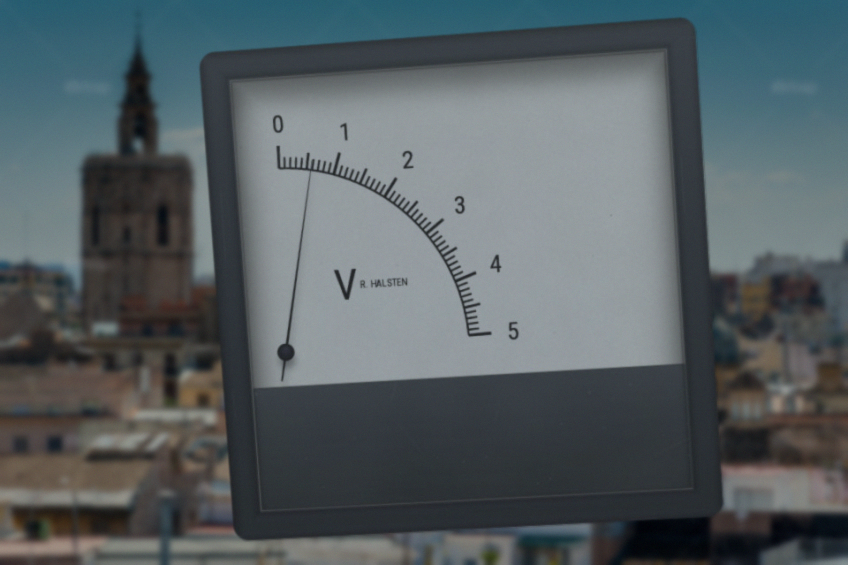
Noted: {"value": 0.6, "unit": "V"}
